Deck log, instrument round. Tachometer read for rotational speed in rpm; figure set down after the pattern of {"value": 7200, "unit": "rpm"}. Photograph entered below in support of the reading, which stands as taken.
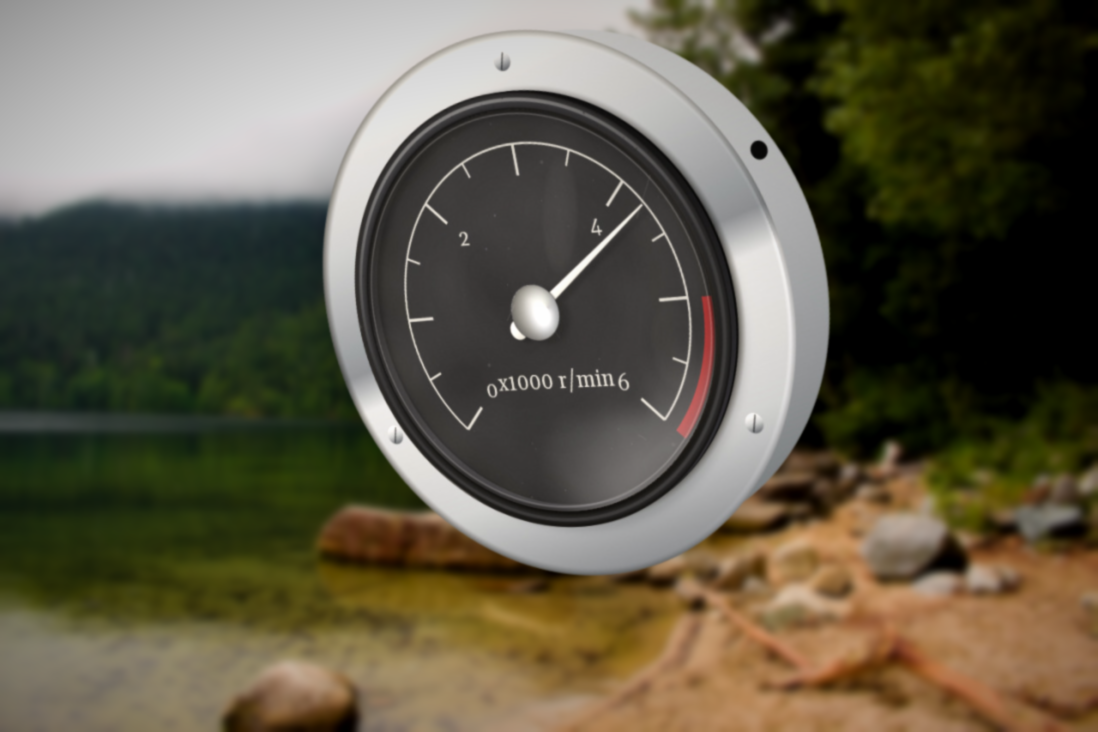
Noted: {"value": 4250, "unit": "rpm"}
